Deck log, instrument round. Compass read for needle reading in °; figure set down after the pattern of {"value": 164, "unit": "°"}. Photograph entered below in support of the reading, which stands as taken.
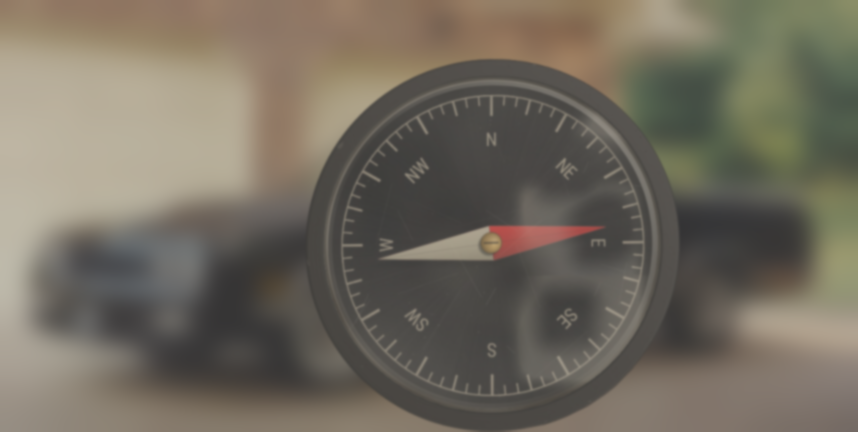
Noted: {"value": 82.5, "unit": "°"}
